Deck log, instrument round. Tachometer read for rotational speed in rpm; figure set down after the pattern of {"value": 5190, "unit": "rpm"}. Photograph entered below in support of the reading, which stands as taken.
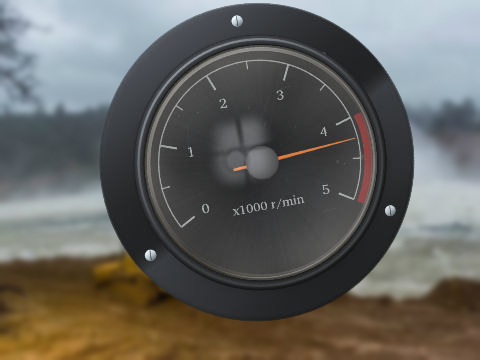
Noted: {"value": 4250, "unit": "rpm"}
